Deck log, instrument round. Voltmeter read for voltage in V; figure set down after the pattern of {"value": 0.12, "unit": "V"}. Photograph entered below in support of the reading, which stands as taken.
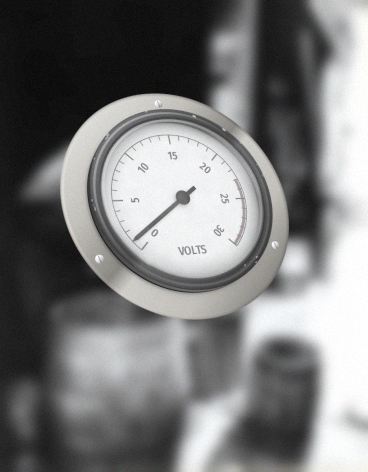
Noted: {"value": 1, "unit": "V"}
